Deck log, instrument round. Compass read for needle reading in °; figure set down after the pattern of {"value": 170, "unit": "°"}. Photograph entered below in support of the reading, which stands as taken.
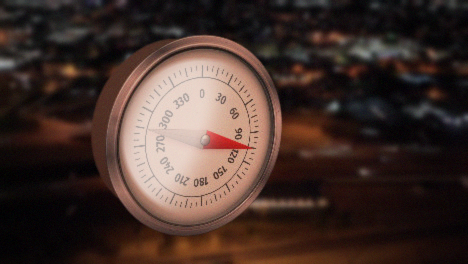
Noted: {"value": 105, "unit": "°"}
